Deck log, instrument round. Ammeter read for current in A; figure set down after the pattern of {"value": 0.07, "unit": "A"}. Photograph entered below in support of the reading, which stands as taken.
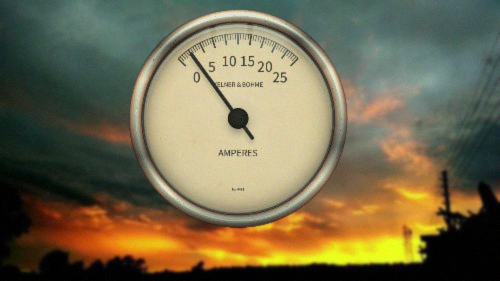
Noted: {"value": 2.5, "unit": "A"}
